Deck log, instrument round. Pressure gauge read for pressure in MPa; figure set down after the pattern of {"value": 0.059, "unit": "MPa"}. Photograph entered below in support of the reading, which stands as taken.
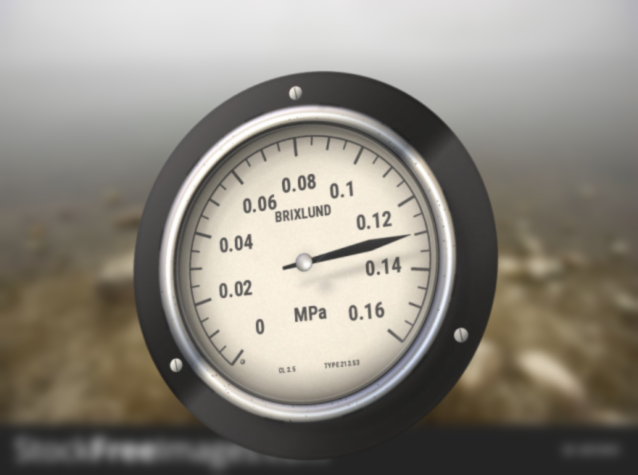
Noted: {"value": 0.13, "unit": "MPa"}
